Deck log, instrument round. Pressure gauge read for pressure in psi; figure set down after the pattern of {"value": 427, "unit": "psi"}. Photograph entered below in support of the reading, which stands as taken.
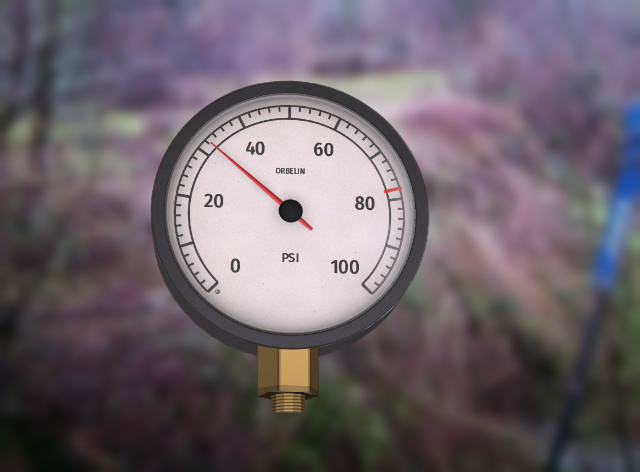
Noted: {"value": 32, "unit": "psi"}
